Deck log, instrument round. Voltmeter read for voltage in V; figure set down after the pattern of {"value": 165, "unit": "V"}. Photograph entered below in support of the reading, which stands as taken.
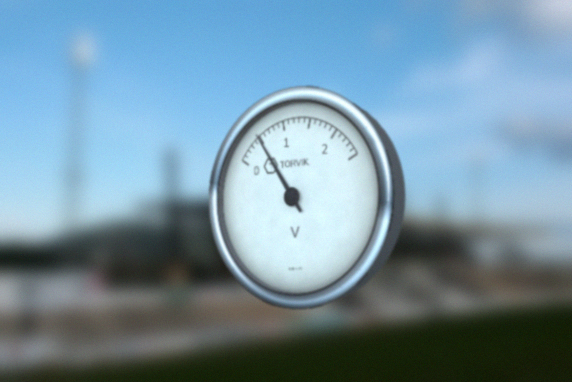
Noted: {"value": 0.5, "unit": "V"}
